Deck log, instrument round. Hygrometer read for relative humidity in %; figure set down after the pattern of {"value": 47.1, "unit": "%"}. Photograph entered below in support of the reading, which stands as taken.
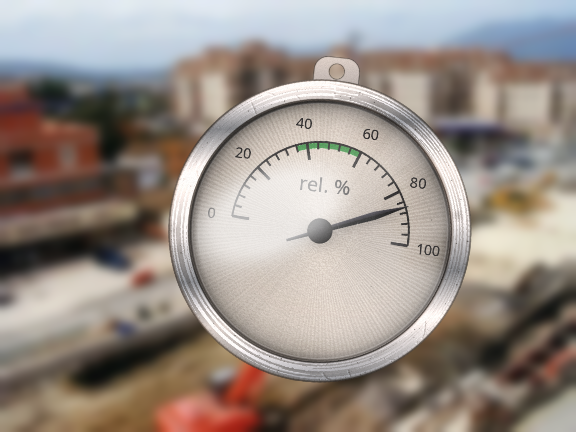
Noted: {"value": 86, "unit": "%"}
